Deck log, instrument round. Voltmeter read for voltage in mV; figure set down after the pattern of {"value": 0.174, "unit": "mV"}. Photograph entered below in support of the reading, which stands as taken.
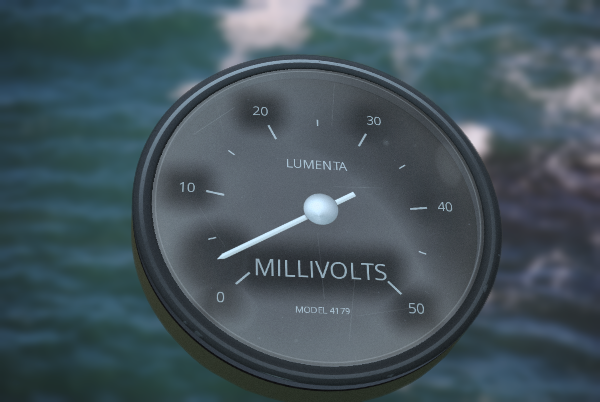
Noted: {"value": 2.5, "unit": "mV"}
